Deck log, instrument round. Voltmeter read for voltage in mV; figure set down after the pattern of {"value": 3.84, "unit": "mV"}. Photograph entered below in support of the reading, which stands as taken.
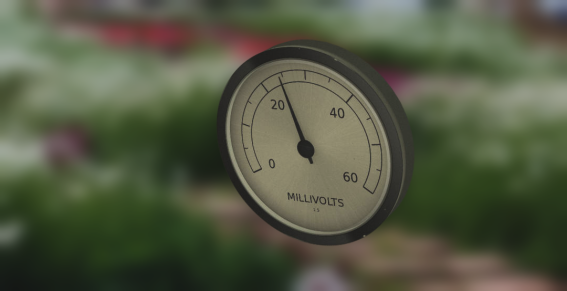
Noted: {"value": 25, "unit": "mV"}
